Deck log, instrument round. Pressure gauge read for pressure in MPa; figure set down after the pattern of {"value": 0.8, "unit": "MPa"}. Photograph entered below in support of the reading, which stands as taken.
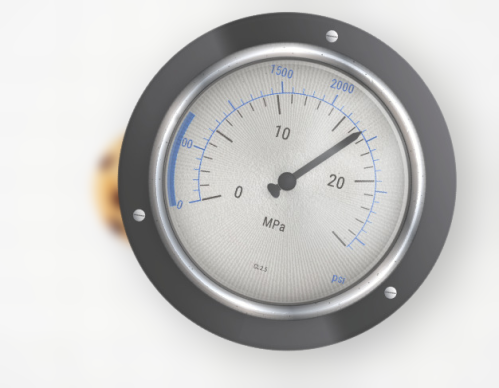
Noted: {"value": 16.5, "unit": "MPa"}
